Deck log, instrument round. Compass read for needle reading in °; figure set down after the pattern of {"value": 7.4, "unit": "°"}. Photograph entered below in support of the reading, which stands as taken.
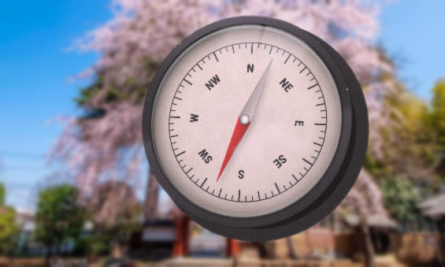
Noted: {"value": 200, "unit": "°"}
